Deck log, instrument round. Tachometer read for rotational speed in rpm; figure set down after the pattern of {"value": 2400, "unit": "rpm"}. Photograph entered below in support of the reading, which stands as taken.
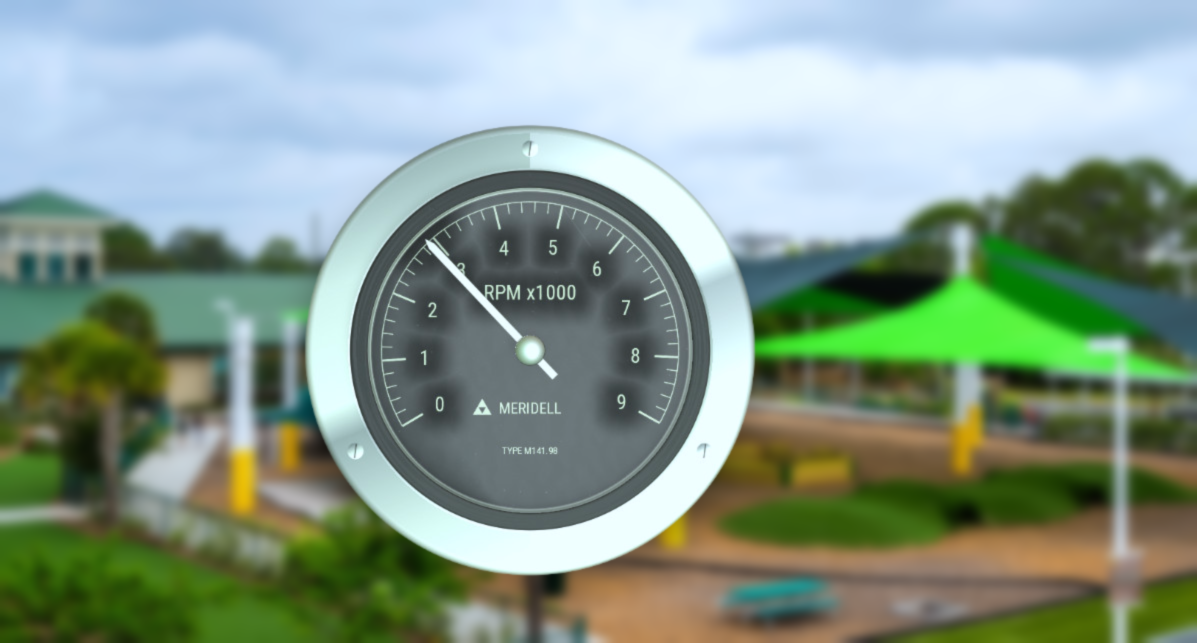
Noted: {"value": 2900, "unit": "rpm"}
